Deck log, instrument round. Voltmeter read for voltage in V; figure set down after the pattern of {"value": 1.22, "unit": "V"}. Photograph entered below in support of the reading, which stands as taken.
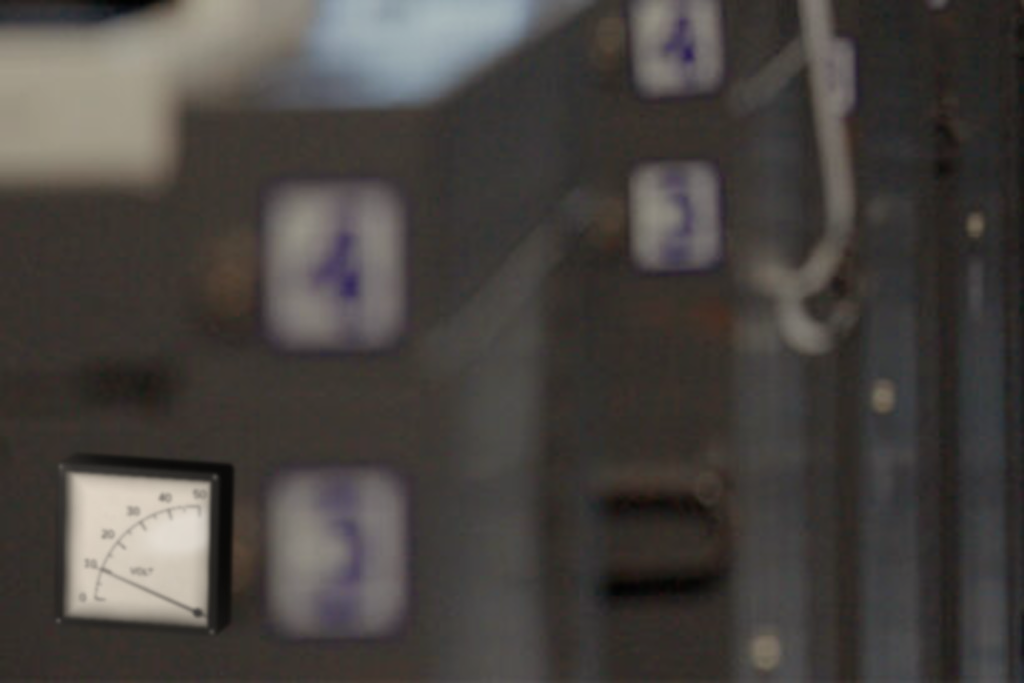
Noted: {"value": 10, "unit": "V"}
